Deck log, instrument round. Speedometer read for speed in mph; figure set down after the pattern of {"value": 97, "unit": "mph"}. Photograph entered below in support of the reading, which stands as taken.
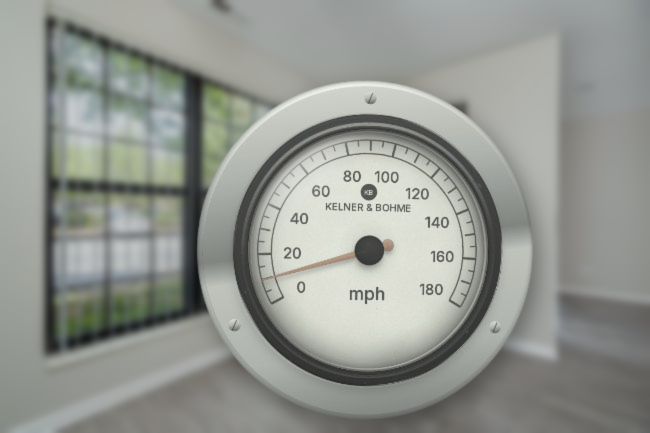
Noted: {"value": 10, "unit": "mph"}
